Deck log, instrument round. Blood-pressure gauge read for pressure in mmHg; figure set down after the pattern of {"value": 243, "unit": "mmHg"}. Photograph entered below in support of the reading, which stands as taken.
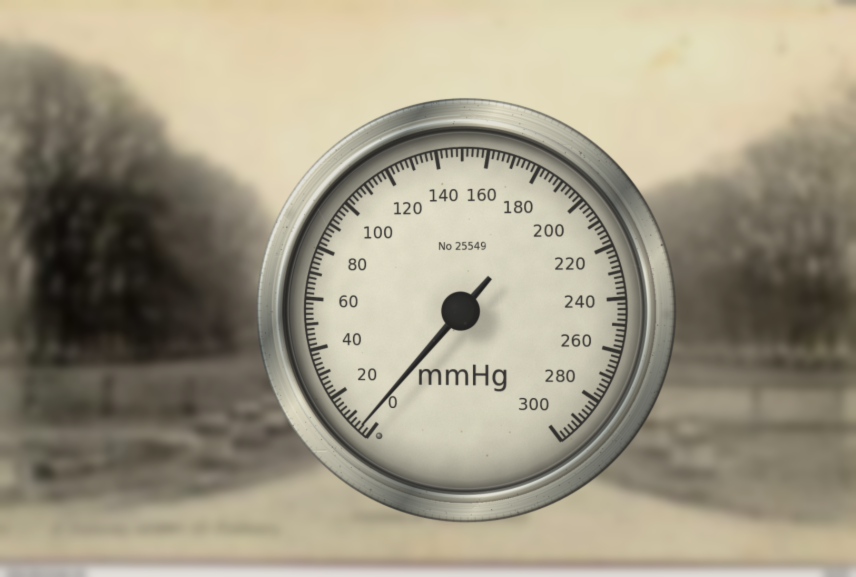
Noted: {"value": 4, "unit": "mmHg"}
